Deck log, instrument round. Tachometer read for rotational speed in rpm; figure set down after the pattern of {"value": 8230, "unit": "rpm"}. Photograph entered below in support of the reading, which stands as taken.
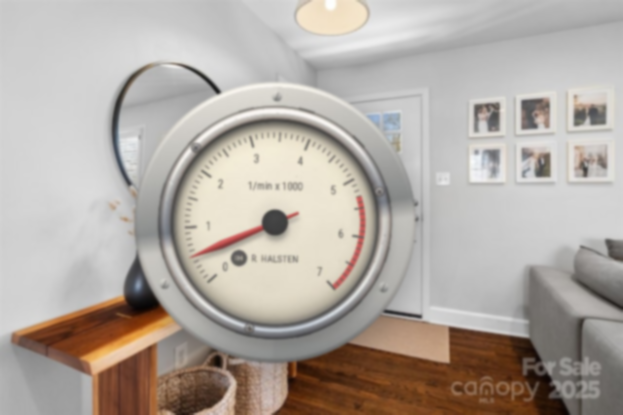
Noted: {"value": 500, "unit": "rpm"}
